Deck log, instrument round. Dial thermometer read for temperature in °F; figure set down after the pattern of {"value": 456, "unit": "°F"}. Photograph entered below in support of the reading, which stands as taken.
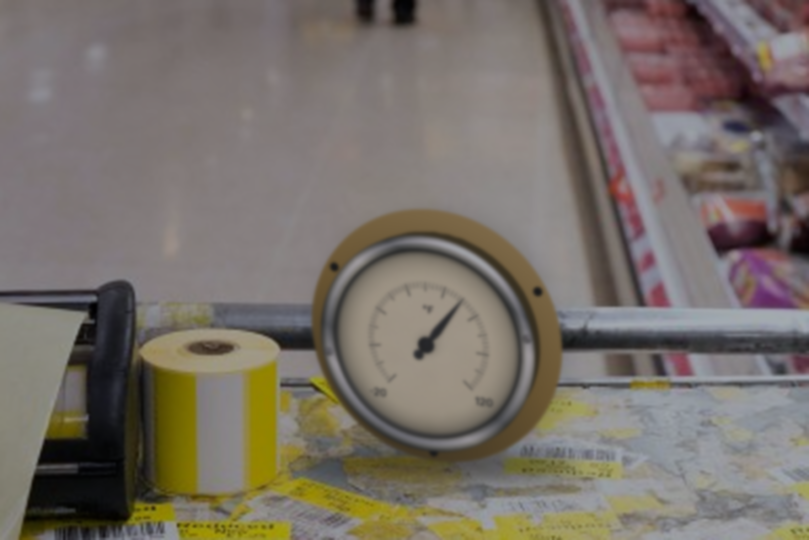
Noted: {"value": 70, "unit": "°F"}
